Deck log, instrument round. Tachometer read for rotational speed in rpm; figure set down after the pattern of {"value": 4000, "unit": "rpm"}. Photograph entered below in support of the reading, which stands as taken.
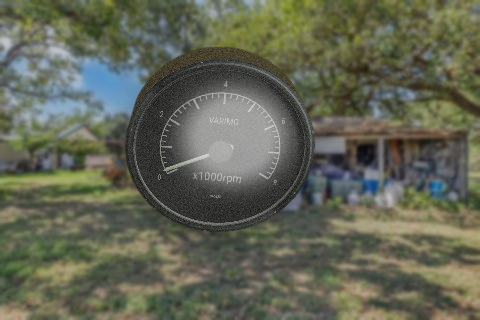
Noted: {"value": 200, "unit": "rpm"}
